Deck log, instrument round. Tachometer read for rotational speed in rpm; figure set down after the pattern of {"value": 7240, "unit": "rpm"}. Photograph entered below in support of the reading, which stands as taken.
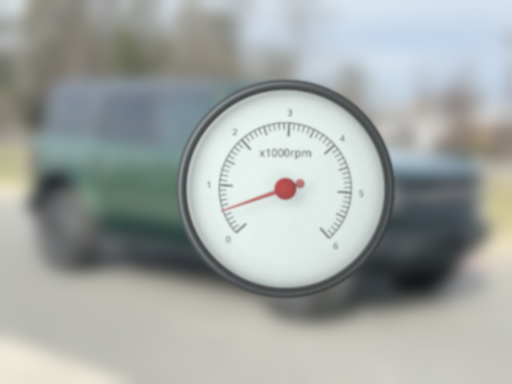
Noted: {"value": 500, "unit": "rpm"}
